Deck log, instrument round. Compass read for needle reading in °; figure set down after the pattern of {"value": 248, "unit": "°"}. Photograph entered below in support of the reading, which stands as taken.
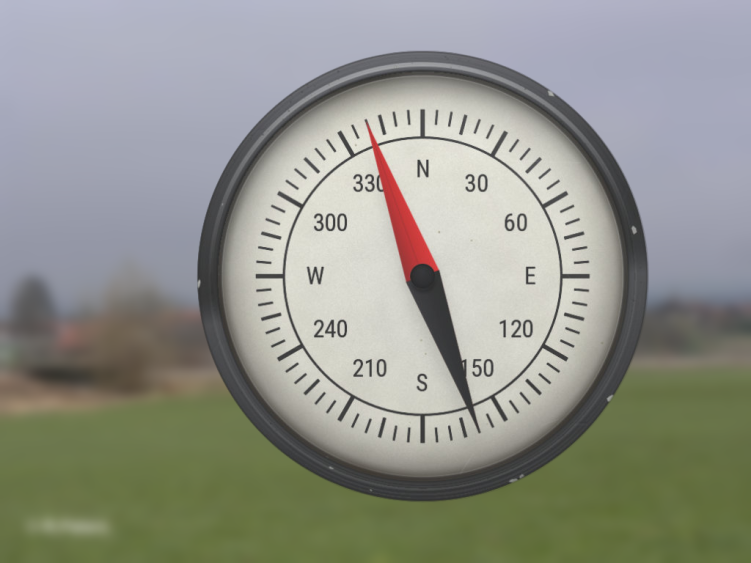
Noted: {"value": 340, "unit": "°"}
